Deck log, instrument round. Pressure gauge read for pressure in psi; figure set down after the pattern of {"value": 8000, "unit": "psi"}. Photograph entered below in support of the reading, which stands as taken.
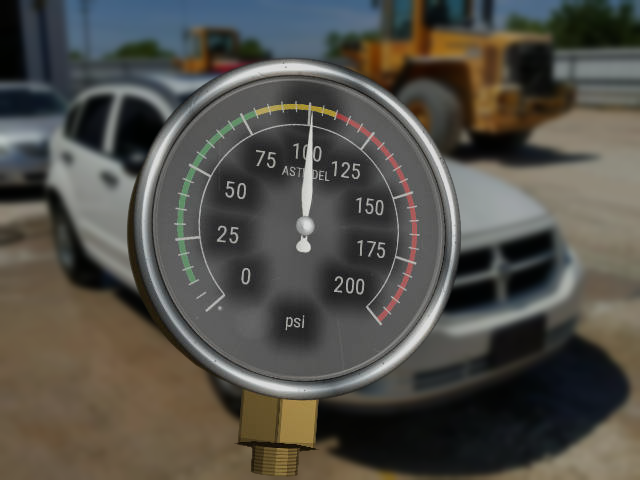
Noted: {"value": 100, "unit": "psi"}
